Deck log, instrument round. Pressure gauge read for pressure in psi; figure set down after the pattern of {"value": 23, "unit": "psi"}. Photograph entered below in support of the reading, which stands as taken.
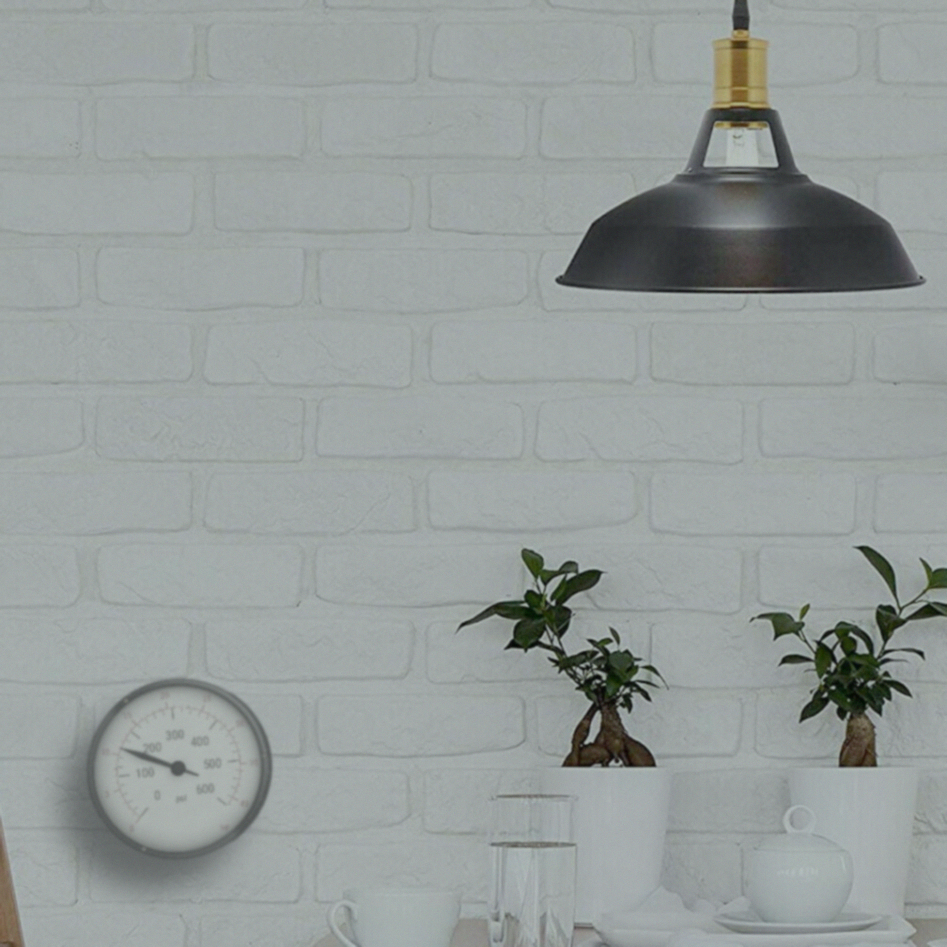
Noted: {"value": 160, "unit": "psi"}
